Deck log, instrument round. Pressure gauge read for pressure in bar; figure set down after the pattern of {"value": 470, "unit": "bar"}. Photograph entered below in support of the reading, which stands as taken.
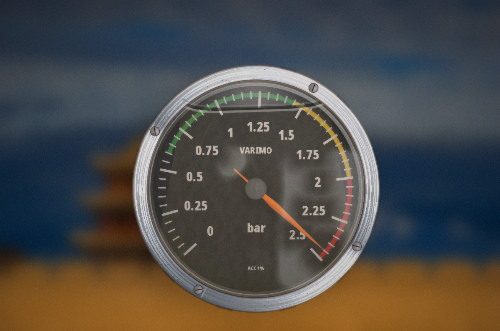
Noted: {"value": 2.45, "unit": "bar"}
